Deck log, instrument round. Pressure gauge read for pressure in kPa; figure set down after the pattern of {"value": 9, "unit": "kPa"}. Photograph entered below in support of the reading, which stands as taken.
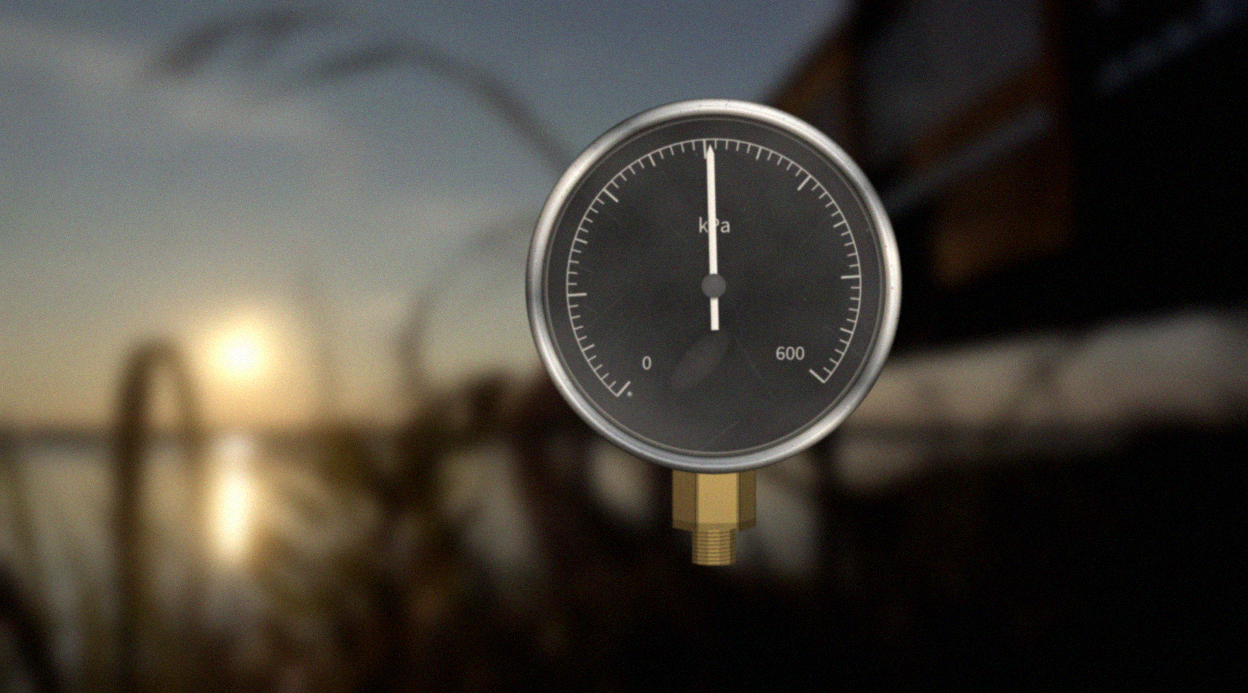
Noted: {"value": 305, "unit": "kPa"}
